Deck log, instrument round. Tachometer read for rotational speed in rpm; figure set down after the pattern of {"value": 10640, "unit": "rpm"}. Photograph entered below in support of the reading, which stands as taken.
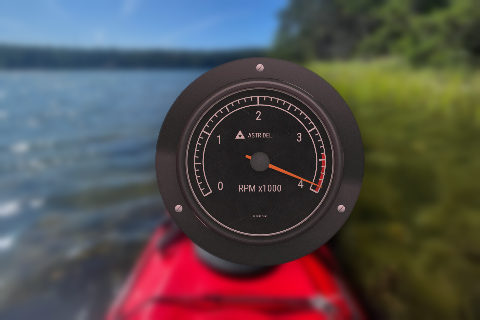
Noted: {"value": 3900, "unit": "rpm"}
